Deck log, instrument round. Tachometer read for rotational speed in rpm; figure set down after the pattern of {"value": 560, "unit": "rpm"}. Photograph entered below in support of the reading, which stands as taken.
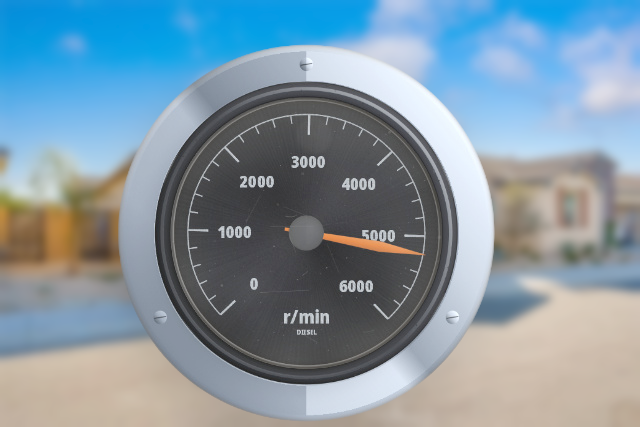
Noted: {"value": 5200, "unit": "rpm"}
